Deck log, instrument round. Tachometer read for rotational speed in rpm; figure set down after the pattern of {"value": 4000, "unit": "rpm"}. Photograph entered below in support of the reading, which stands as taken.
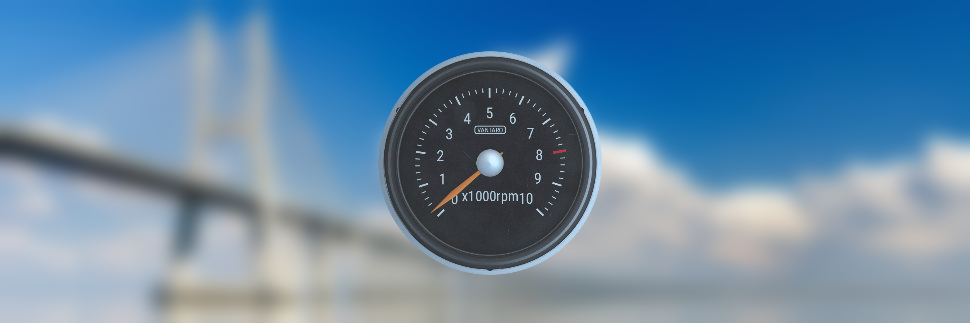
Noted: {"value": 200, "unit": "rpm"}
